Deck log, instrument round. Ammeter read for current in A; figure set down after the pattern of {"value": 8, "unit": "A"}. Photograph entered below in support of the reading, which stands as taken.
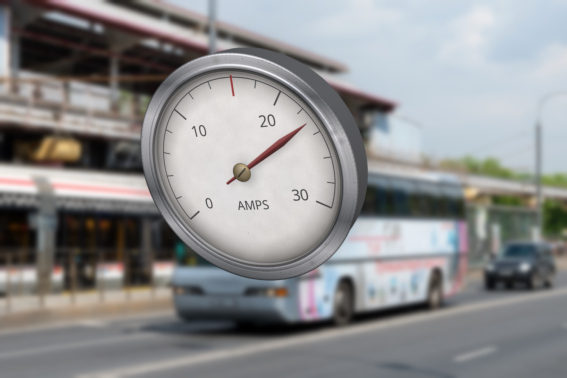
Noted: {"value": 23, "unit": "A"}
